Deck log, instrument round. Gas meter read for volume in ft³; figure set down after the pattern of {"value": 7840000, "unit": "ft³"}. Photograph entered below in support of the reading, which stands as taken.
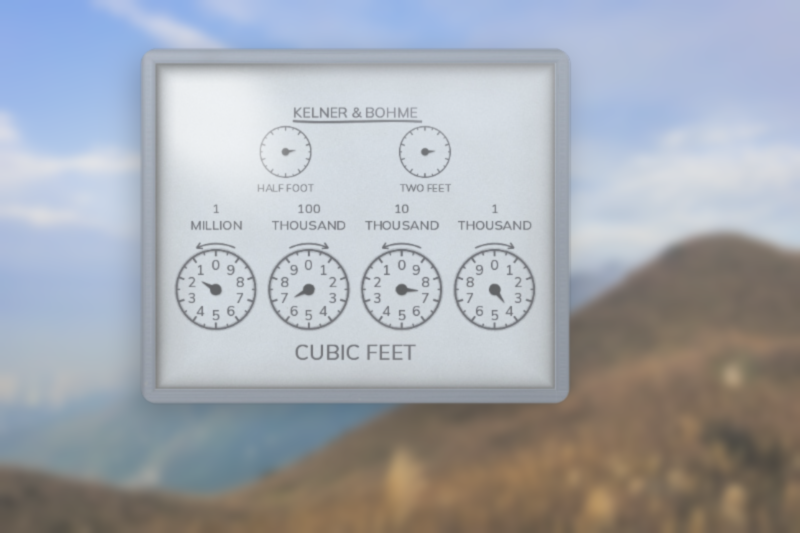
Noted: {"value": 167400, "unit": "ft³"}
